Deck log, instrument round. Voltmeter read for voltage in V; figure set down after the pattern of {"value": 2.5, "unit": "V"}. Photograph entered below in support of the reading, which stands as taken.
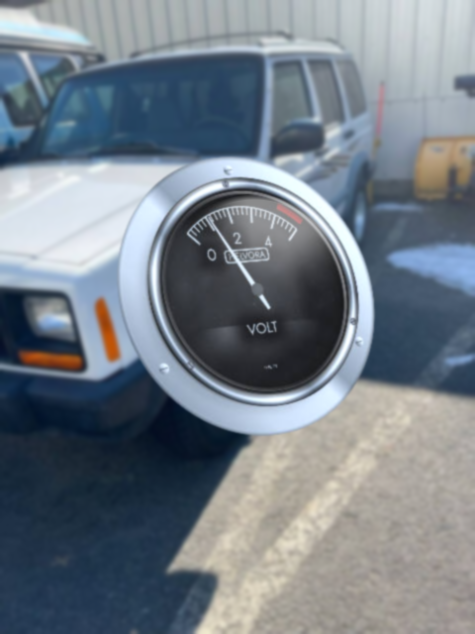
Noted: {"value": 1, "unit": "V"}
